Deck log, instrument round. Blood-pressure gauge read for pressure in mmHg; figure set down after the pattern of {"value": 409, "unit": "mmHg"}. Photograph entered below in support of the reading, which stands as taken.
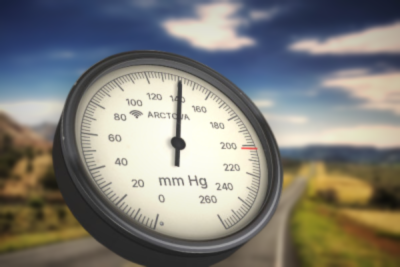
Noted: {"value": 140, "unit": "mmHg"}
